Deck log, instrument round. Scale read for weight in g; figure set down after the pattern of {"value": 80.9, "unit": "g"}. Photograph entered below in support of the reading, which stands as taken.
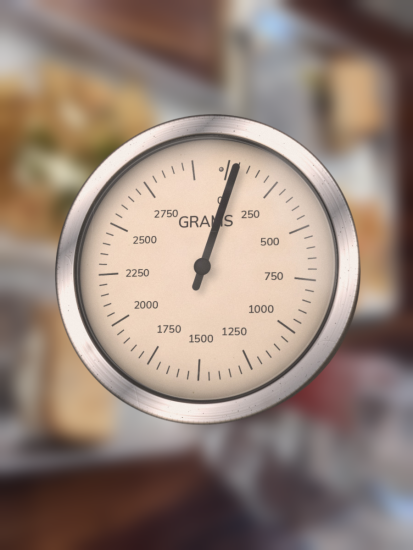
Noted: {"value": 50, "unit": "g"}
